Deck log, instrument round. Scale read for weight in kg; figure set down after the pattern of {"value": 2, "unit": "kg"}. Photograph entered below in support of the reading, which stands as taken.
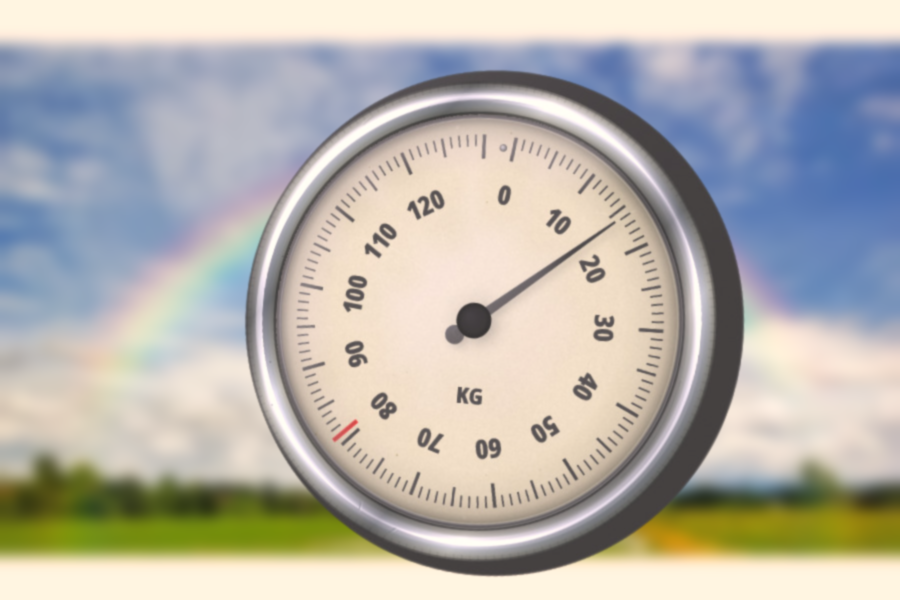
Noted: {"value": 16, "unit": "kg"}
